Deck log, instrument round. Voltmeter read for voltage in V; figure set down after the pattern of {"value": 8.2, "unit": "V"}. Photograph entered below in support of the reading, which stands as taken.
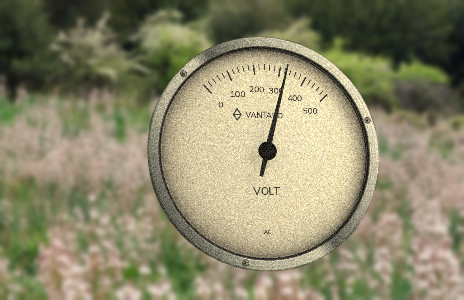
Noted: {"value": 320, "unit": "V"}
